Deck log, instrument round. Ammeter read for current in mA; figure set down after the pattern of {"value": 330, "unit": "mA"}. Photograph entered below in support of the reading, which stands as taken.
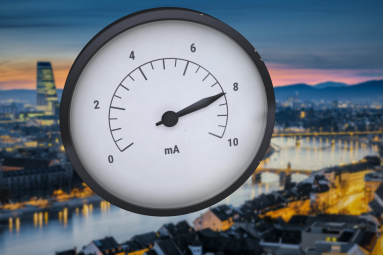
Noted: {"value": 8, "unit": "mA"}
